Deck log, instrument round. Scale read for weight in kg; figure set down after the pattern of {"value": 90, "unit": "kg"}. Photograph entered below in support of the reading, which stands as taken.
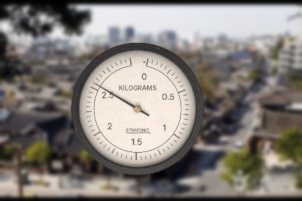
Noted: {"value": 2.55, "unit": "kg"}
